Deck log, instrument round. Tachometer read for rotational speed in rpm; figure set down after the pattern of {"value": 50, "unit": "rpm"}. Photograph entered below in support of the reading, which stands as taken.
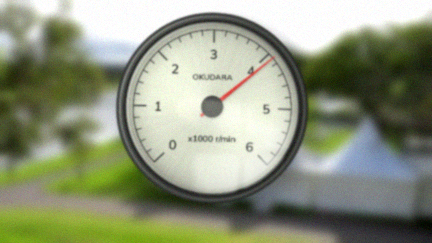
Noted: {"value": 4100, "unit": "rpm"}
